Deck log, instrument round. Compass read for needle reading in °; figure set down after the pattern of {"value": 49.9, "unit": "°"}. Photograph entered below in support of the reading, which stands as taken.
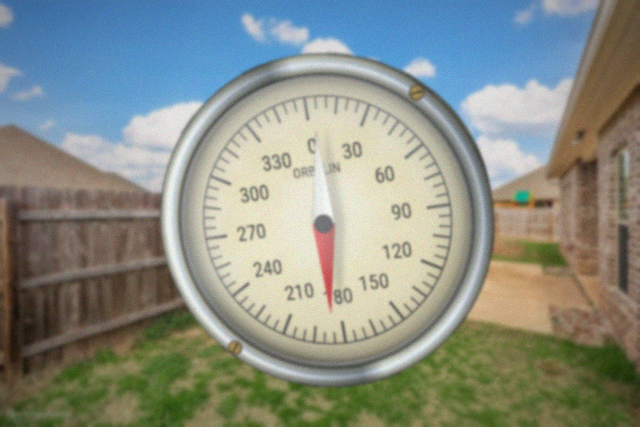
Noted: {"value": 185, "unit": "°"}
